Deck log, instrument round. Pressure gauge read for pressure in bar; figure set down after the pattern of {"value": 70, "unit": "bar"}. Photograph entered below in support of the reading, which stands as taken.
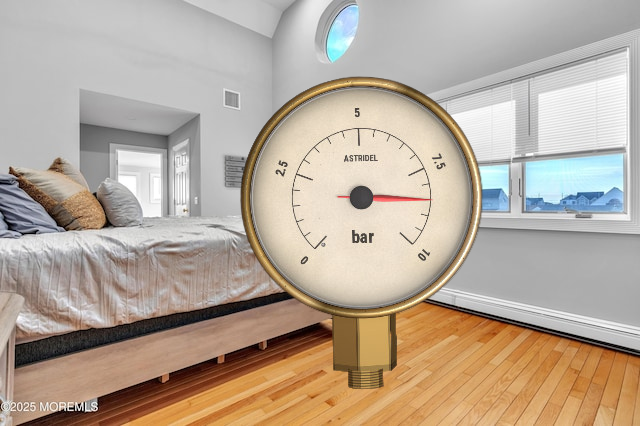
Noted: {"value": 8.5, "unit": "bar"}
